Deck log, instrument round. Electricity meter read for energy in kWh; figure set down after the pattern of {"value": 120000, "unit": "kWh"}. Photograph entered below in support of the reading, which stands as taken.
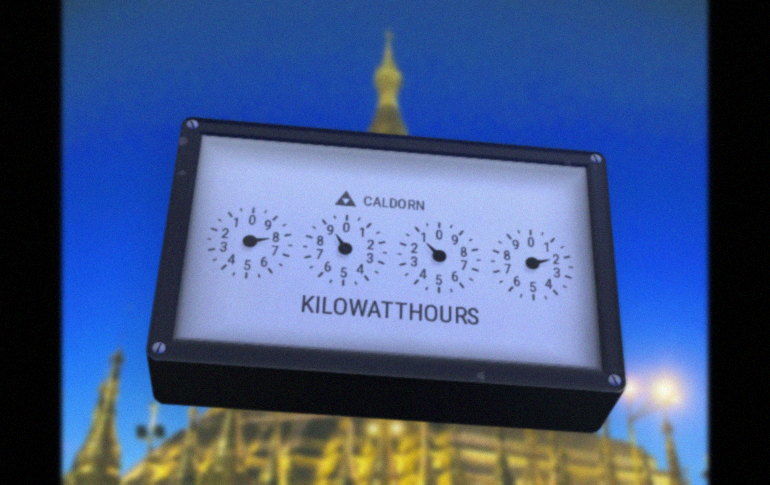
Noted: {"value": 7912, "unit": "kWh"}
